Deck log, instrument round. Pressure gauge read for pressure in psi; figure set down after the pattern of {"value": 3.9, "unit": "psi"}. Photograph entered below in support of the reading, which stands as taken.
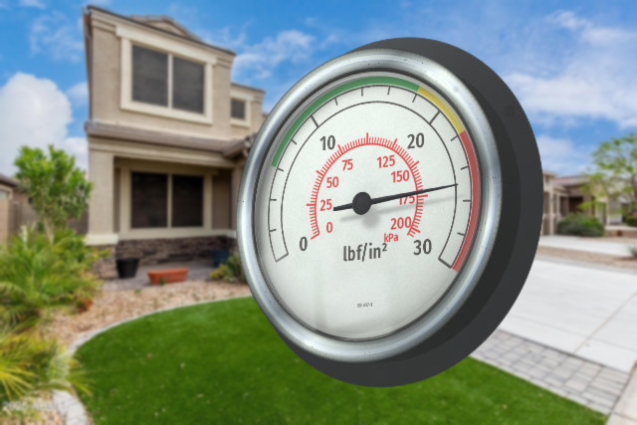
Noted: {"value": 25, "unit": "psi"}
